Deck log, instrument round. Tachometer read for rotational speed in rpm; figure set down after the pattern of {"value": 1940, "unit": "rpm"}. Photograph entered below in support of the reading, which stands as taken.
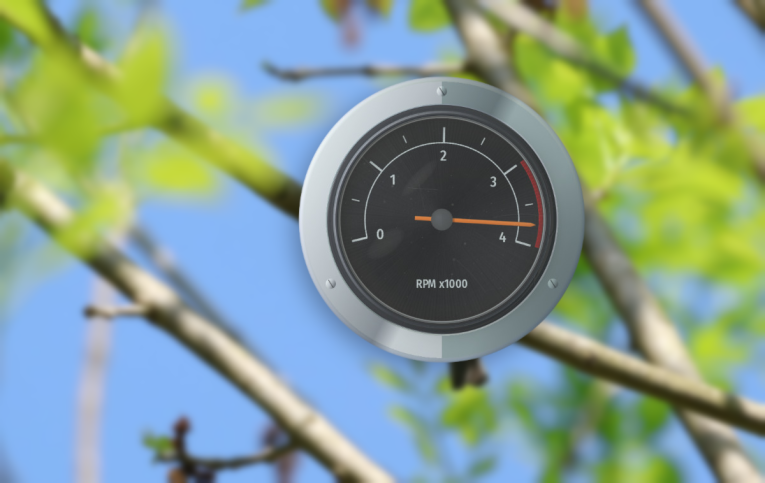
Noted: {"value": 3750, "unit": "rpm"}
